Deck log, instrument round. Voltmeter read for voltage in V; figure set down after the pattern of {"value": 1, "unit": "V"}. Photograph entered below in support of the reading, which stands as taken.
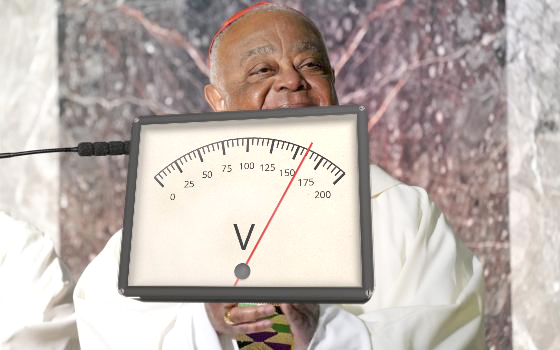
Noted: {"value": 160, "unit": "V"}
